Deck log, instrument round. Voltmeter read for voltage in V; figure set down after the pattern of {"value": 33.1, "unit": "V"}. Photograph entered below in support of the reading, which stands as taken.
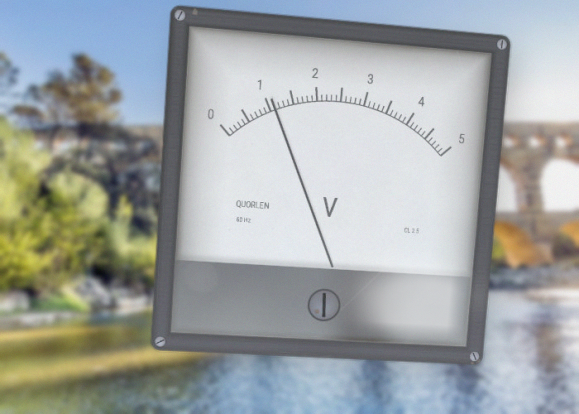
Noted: {"value": 1.1, "unit": "V"}
